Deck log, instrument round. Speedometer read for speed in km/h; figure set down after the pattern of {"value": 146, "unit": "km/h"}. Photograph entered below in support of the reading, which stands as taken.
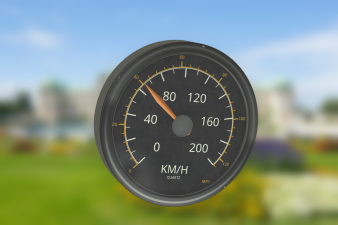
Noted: {"value": 65, "unit": "km/h"}
